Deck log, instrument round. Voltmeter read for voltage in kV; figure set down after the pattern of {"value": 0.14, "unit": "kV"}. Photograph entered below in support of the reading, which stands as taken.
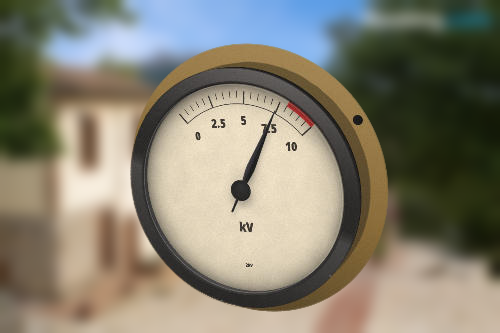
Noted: {"value": 7.5, "unit": "kV"}
